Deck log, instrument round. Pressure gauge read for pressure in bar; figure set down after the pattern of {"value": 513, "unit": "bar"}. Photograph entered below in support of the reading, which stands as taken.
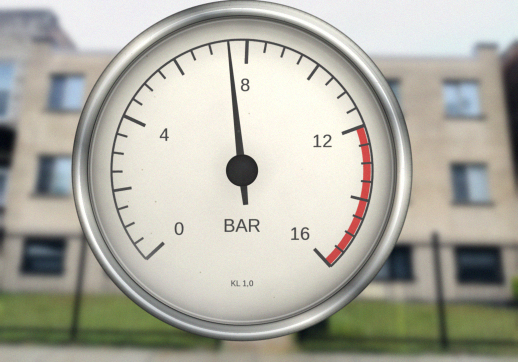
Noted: {"value": 7.5, "unit": "bar"}
